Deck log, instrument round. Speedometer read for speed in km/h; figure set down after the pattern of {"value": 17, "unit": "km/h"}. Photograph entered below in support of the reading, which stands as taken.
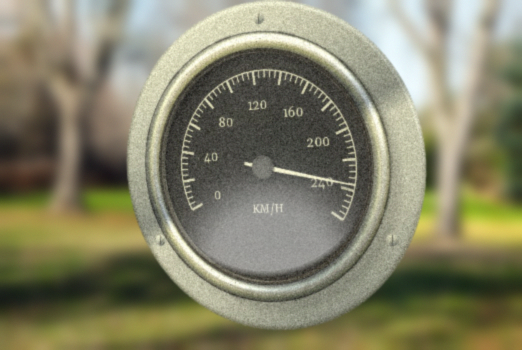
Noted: {"value": 236, "unit": "km/h"}
